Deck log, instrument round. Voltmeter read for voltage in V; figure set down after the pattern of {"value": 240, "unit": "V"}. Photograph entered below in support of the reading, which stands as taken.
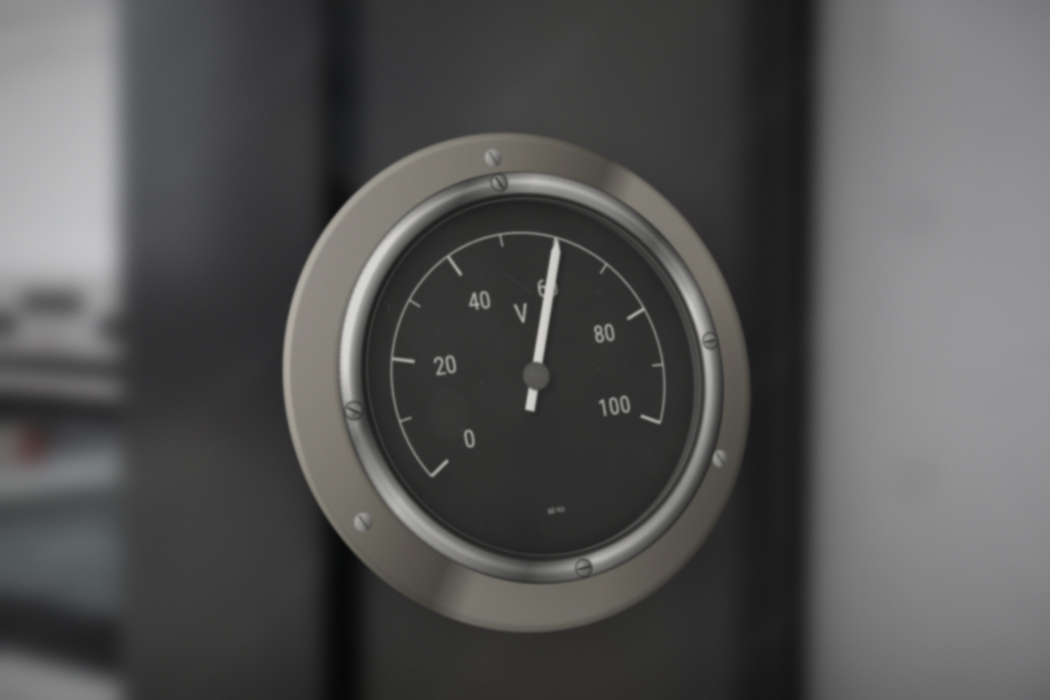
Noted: {"value": 60, "unit": "V"}
